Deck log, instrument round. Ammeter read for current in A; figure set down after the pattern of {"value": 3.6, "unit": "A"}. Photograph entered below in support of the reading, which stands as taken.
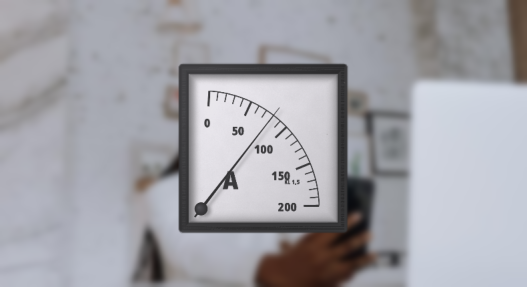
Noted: {"value": 80, "unit": "A"}
